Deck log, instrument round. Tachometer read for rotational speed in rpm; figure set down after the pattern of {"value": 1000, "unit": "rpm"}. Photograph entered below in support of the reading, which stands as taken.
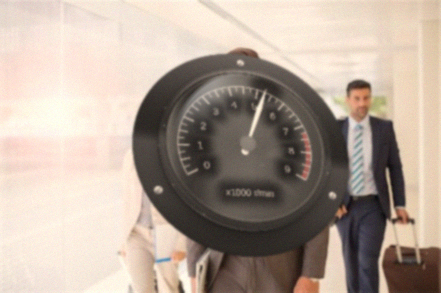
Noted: {"value": 5250, "unit": "rpm"}
